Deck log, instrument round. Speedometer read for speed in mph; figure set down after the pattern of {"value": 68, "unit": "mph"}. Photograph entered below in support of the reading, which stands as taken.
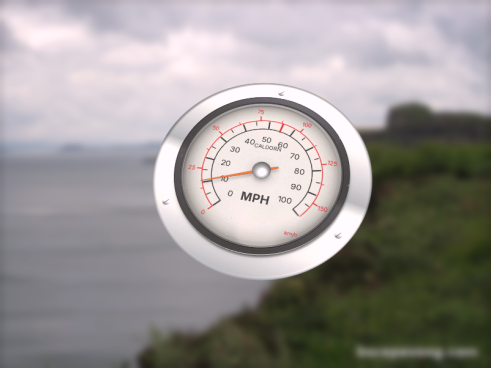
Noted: {"value": 10, "unit": "mph"}
